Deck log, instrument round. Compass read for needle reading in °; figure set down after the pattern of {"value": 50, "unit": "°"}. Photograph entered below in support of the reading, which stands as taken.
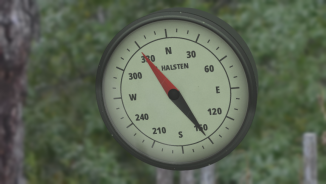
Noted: {"value": 330, "unit": "°"}
